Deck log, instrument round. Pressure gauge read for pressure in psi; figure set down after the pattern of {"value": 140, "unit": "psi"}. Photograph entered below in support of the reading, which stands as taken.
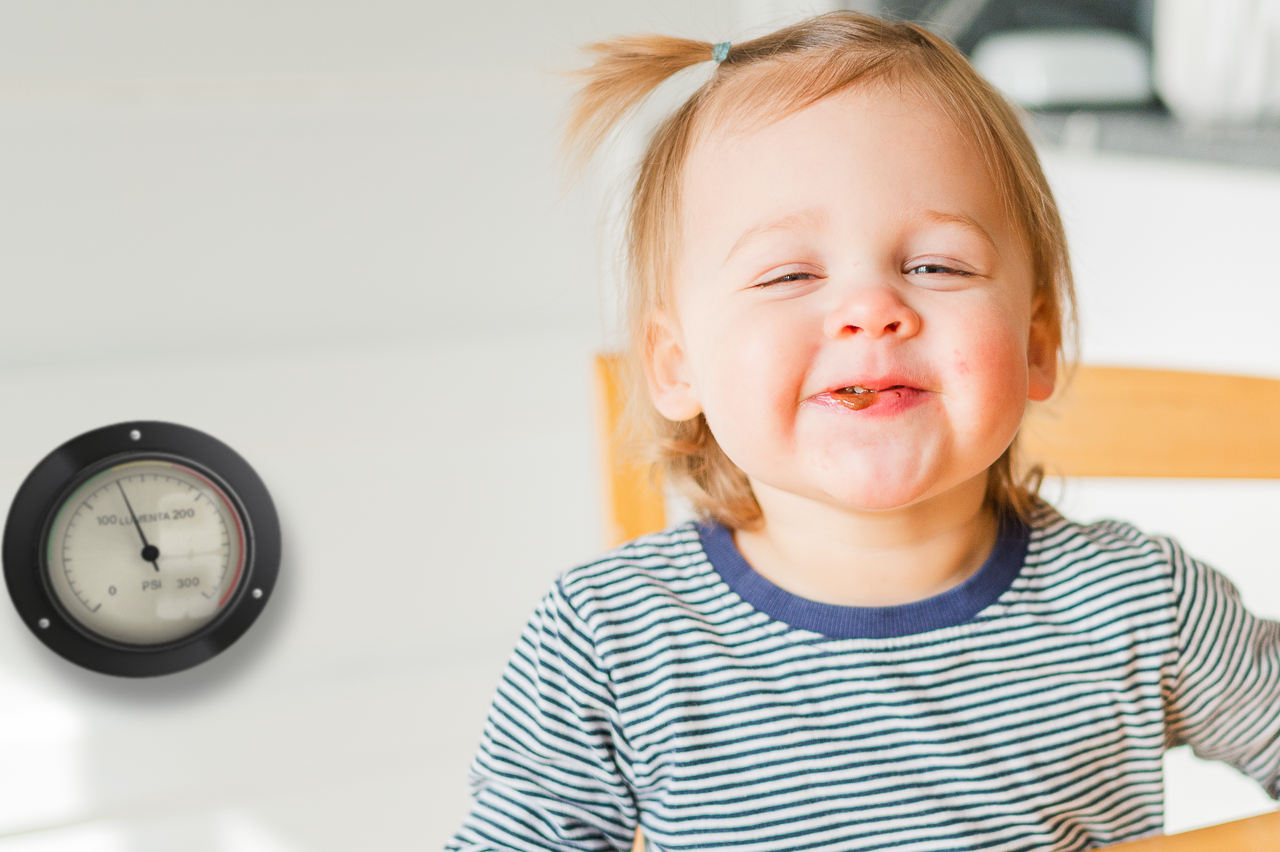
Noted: {"value": 130, "unit": "psi"}
